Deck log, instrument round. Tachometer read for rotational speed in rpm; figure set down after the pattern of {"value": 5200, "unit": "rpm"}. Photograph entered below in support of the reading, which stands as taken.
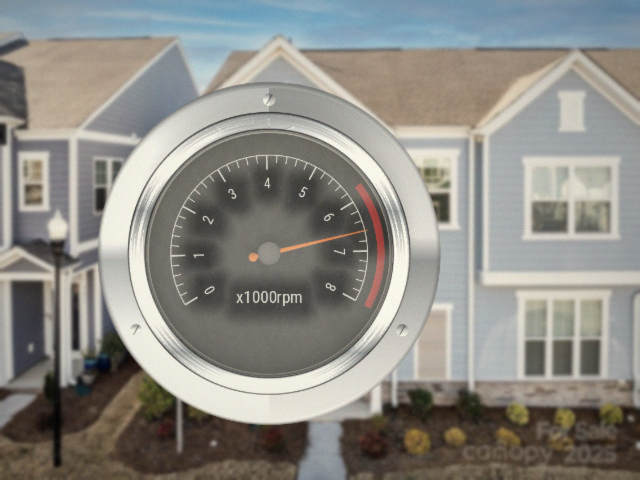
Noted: {"value": 6600, "unit": "rpm"}
